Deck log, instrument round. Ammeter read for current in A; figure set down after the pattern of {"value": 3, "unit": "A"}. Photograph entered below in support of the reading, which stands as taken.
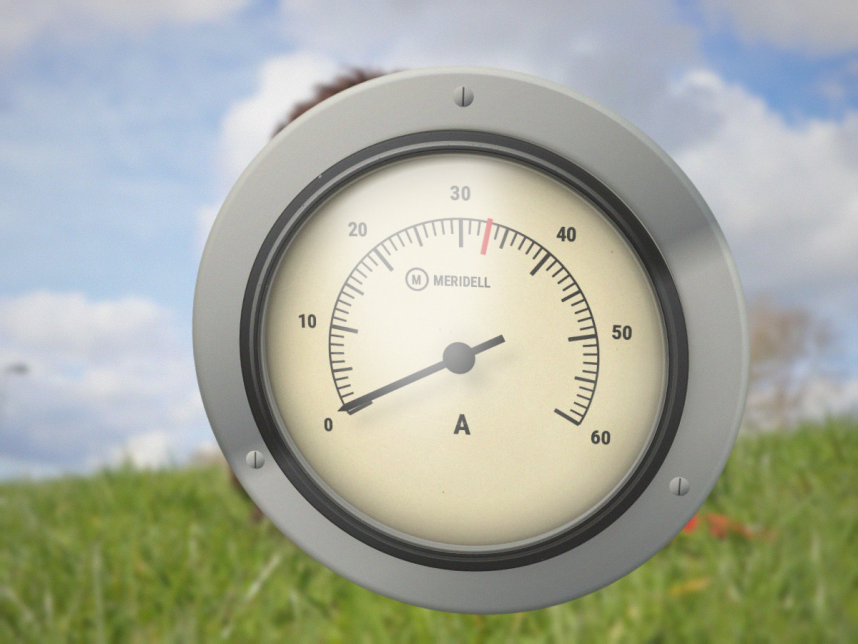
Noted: {"value": 1, "unit": "A"}
